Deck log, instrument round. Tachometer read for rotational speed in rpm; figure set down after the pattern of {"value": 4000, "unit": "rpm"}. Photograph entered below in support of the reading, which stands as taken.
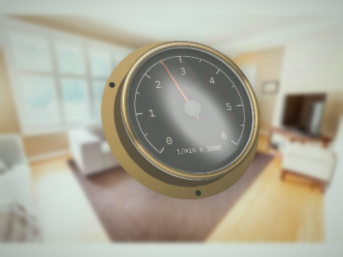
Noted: {"value": 2500, "unit": "rpm"}
